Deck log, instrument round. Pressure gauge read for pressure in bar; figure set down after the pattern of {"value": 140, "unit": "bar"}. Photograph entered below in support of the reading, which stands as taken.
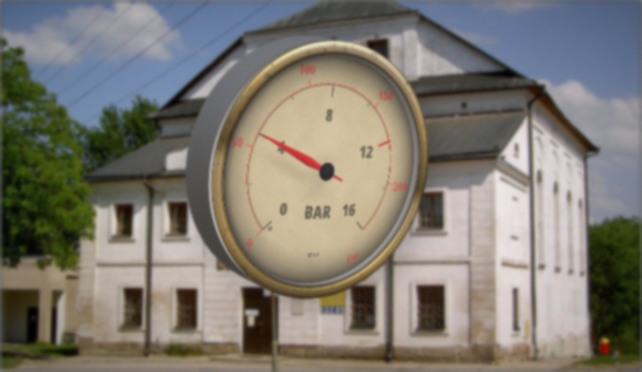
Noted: {"value": 4, "unit": "bar"}
